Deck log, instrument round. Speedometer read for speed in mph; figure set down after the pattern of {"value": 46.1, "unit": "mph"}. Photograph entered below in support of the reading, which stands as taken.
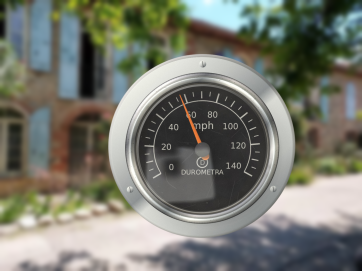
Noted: {"value": 57.5, "unit": "mph"}
